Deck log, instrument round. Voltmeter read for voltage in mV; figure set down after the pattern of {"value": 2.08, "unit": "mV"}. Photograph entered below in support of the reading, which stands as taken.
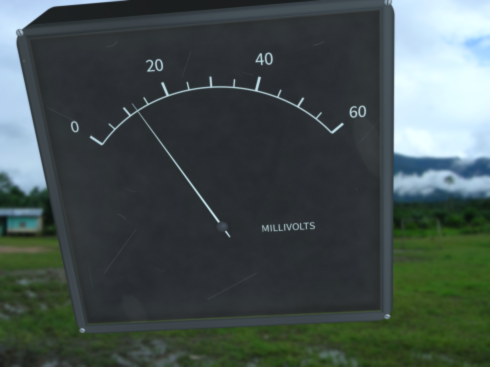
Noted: {"value": 12.5, "unit": "mV"}
